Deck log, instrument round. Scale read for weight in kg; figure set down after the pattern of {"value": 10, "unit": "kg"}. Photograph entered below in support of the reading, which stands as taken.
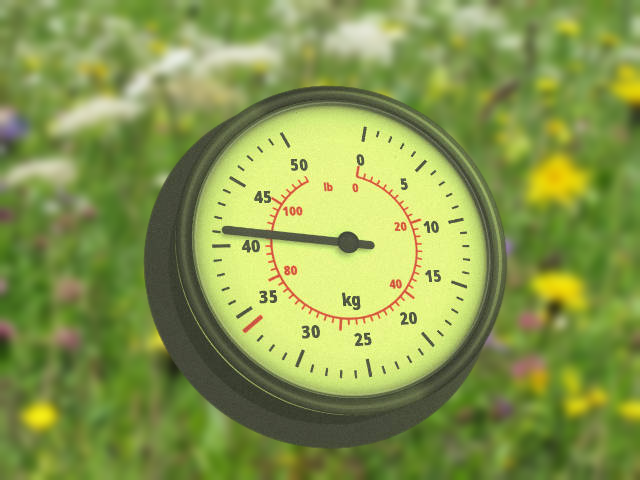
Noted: {"value": 41, "unit": "kg"}
